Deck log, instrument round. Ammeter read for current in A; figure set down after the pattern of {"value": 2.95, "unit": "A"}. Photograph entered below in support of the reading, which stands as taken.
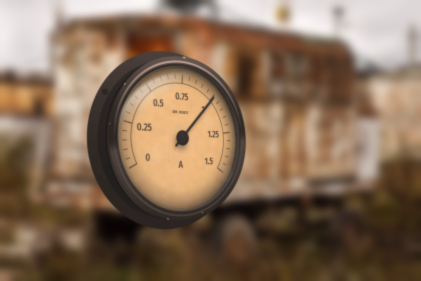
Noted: {"value": 1, "unit": "A"}
